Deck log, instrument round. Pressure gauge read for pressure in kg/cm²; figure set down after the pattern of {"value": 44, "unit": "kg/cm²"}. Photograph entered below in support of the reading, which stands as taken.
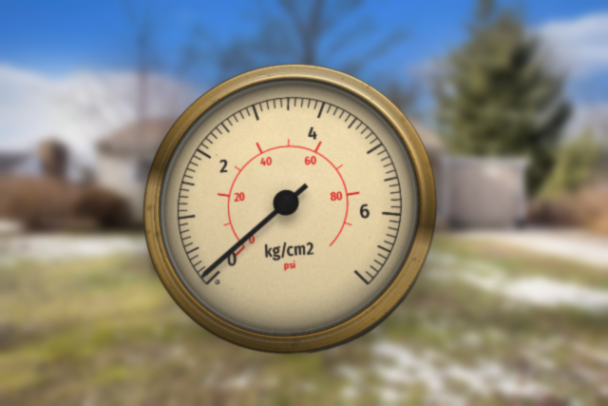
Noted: {"value": 0.1, "unit": "kg/cm²"}
